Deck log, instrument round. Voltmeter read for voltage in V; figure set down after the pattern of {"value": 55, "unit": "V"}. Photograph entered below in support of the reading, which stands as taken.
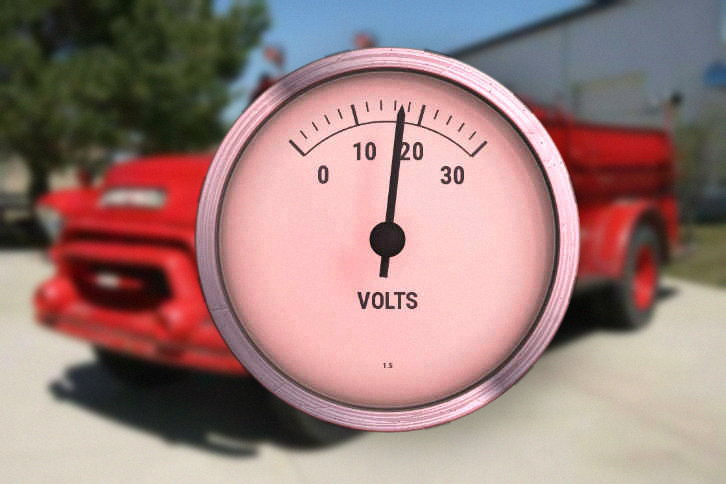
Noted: {"value": 17, "unit": "V"}
